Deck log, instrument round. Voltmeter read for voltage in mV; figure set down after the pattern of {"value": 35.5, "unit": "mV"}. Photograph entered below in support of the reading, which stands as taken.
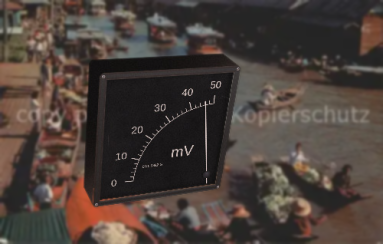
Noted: {"value": 46, "unit": "mV"}
